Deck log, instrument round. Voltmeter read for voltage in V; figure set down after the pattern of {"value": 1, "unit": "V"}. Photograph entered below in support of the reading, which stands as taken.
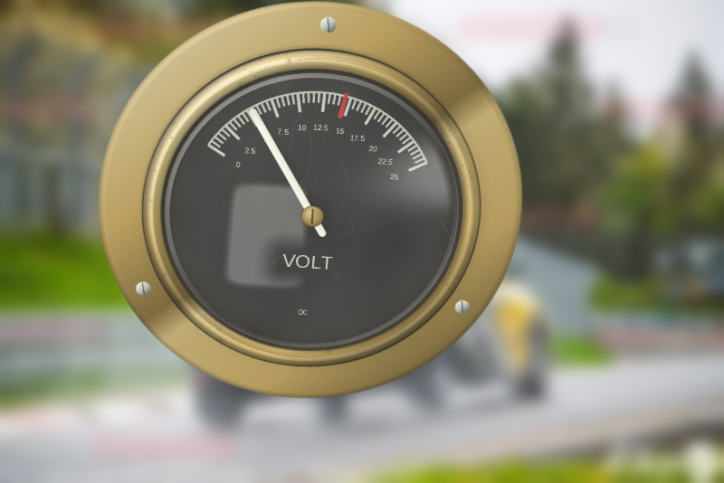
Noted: {"value": 5.5, "unit": "V"}
